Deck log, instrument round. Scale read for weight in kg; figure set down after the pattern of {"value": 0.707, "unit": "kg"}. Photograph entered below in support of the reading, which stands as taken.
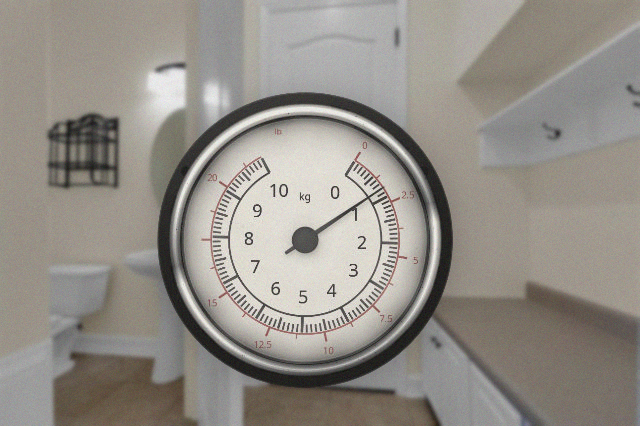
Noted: {"value": 0.8, "unit": "kg"}
